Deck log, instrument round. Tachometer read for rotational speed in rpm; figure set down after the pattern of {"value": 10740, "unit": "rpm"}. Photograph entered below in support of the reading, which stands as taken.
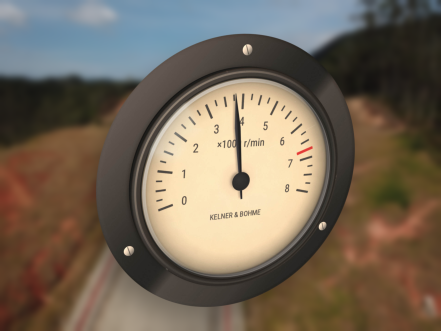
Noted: {"value": 3750, "unit": "rpm"}
